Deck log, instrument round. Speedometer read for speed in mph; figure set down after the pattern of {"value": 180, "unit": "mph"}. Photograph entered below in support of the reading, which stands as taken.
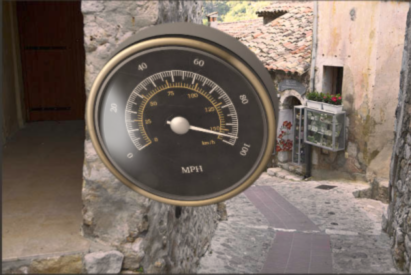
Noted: {"value": 95, "unit": "mph"}
